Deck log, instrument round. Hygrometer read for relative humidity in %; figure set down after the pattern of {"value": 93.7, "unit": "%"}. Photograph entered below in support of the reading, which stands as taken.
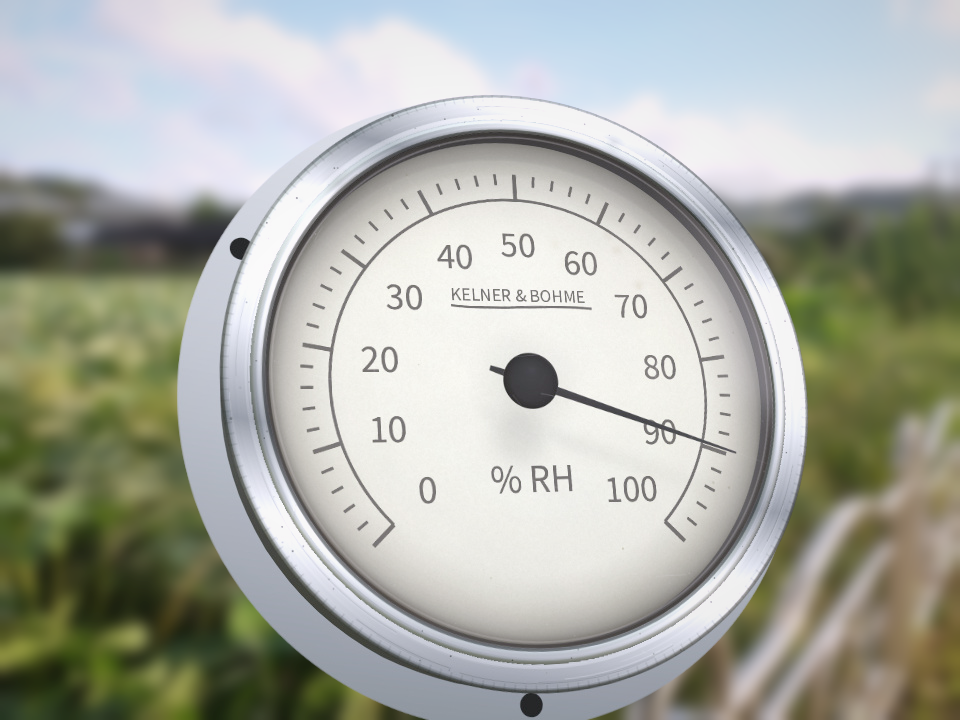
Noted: {"value": 90, "unit": "%"}
